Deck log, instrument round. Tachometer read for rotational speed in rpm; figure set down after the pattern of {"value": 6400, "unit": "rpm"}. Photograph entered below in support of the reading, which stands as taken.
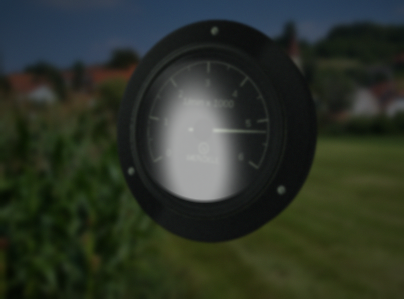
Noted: {"value": 5250, "unit": "rpm"}
